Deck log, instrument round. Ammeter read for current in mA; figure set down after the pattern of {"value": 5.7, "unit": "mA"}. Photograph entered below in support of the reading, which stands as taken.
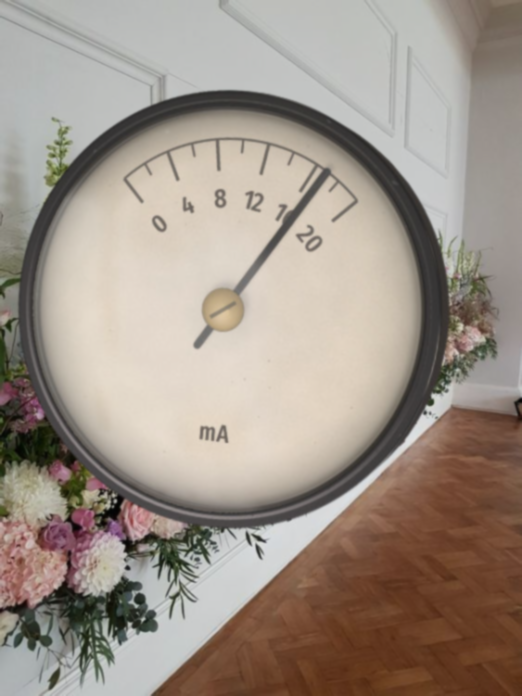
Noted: {"value": 17, "unit": "mA"}
